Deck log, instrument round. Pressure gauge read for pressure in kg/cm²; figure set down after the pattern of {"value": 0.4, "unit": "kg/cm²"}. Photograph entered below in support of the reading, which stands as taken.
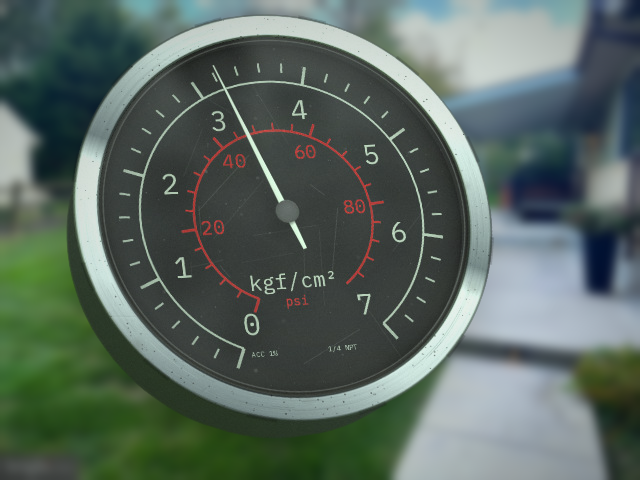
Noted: {"value": 3.2, "unit": "kg/cm²"}
